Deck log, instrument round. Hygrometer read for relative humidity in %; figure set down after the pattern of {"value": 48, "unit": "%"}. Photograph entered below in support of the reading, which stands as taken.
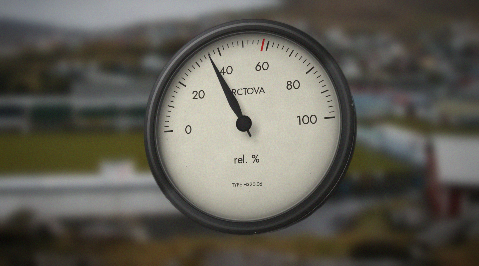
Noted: {"value": 36, "unit": "%"}
